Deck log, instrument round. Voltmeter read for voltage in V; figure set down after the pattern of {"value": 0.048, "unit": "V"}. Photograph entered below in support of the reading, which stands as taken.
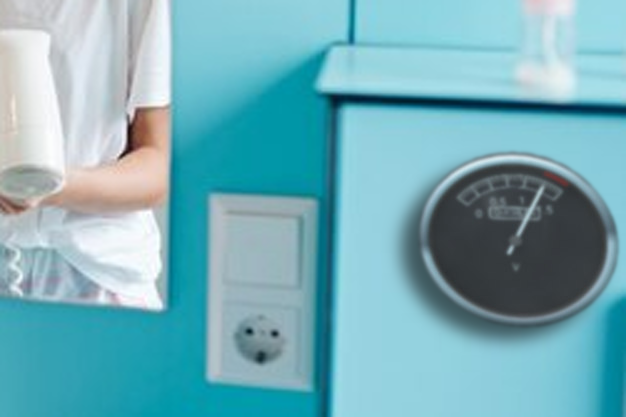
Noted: {"value": 1.25, "unit": "V"}
